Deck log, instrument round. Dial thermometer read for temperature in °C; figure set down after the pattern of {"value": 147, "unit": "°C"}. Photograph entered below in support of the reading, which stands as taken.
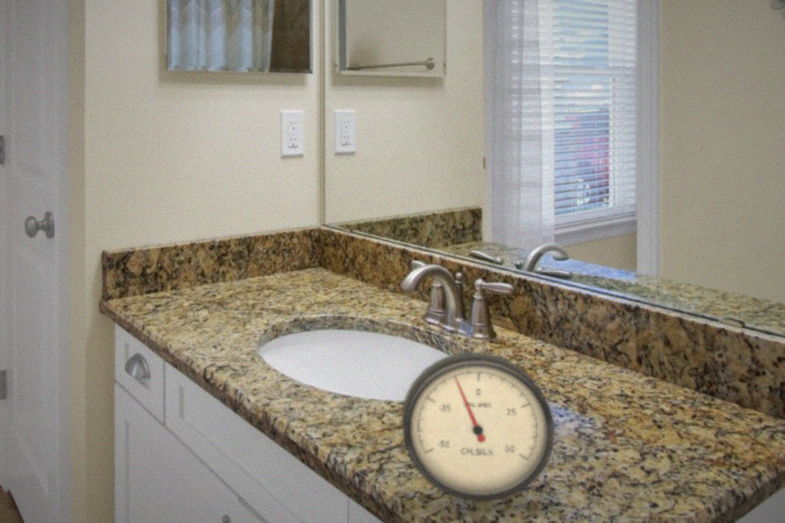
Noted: {"value": -10, "unit": "°C"}
